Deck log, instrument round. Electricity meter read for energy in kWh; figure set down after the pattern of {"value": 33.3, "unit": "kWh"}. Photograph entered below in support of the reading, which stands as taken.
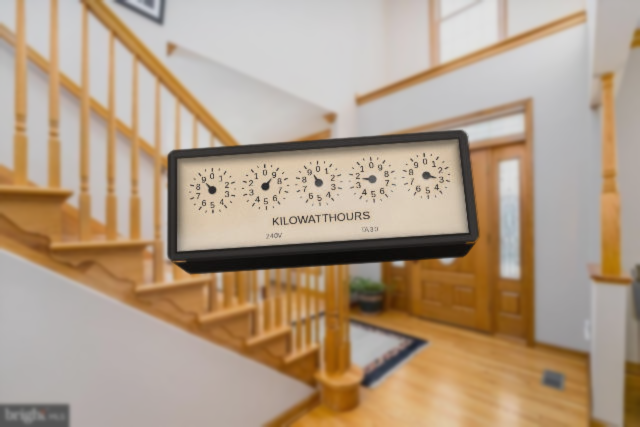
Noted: {"value": 88923, "unit": "kWh"}
